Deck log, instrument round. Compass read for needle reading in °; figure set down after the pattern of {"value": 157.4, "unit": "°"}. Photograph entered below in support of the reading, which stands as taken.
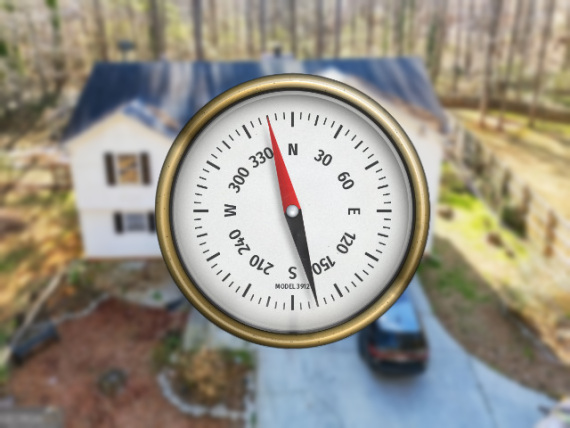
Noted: {"value": 345, "unit": "°"}
